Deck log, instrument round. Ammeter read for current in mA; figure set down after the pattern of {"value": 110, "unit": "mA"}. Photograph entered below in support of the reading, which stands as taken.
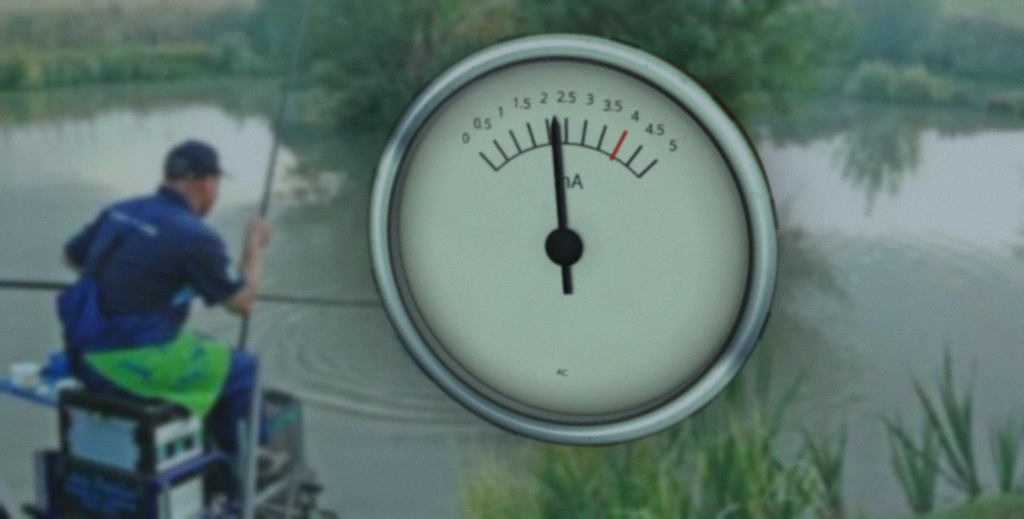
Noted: {"value": 2.25, "unit": "mA"}
